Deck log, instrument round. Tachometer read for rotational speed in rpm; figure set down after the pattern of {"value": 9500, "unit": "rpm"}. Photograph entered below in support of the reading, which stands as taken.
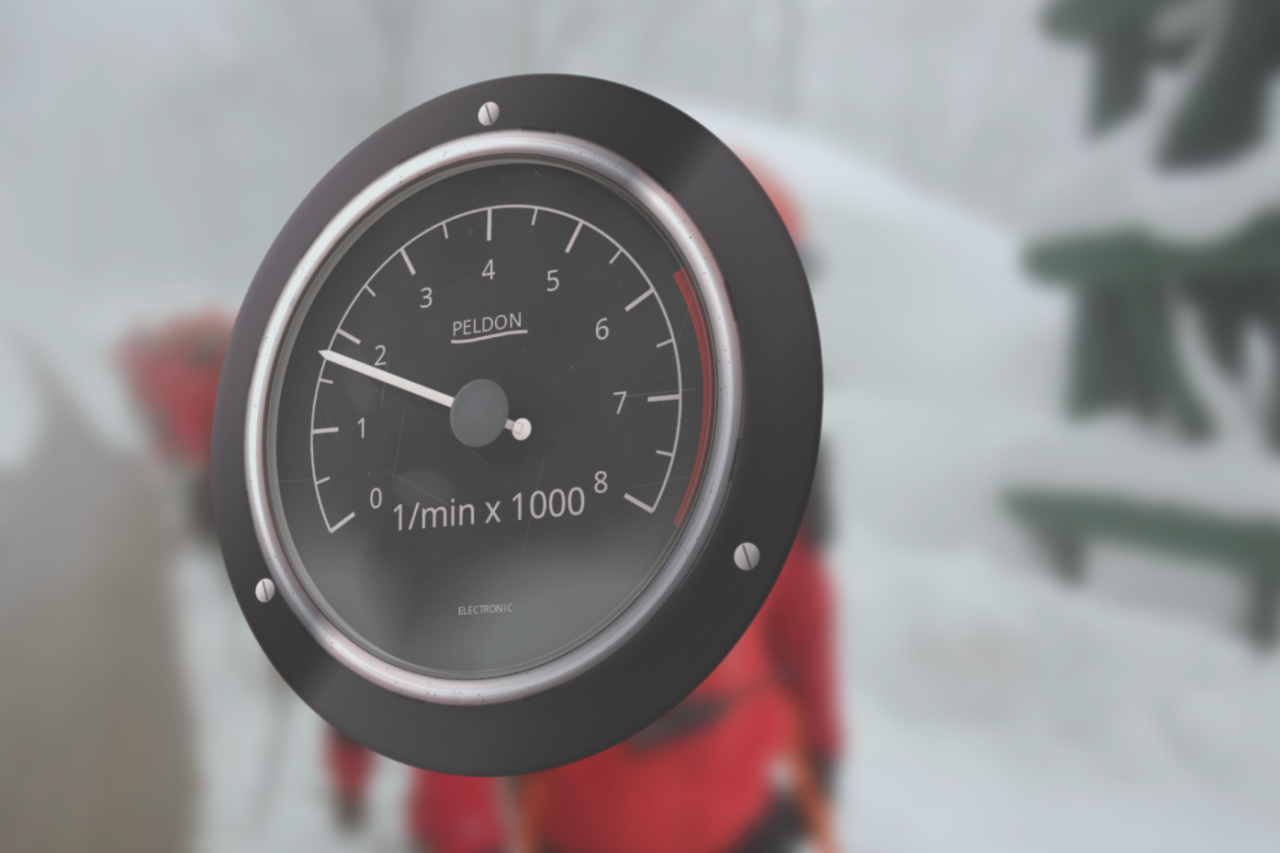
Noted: {"value": 1750, "unit": "rpm"}
